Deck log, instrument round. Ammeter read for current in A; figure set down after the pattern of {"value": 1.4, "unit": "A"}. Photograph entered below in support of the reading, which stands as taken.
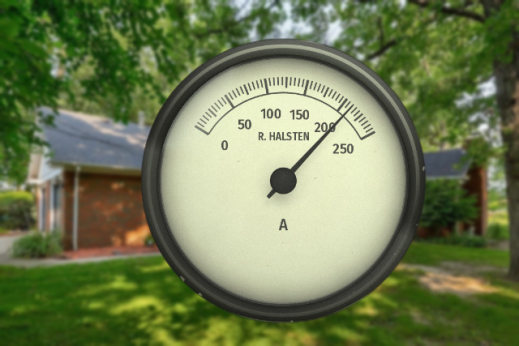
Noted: {"value": 210, "unit": "A"}
